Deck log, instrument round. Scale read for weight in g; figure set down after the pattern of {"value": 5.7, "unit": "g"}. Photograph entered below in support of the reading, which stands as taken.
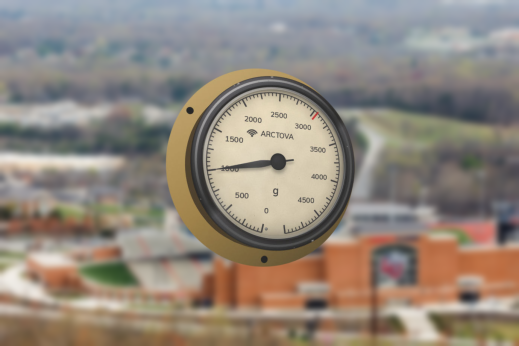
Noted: {"value": 1000, "unit": "g"}
